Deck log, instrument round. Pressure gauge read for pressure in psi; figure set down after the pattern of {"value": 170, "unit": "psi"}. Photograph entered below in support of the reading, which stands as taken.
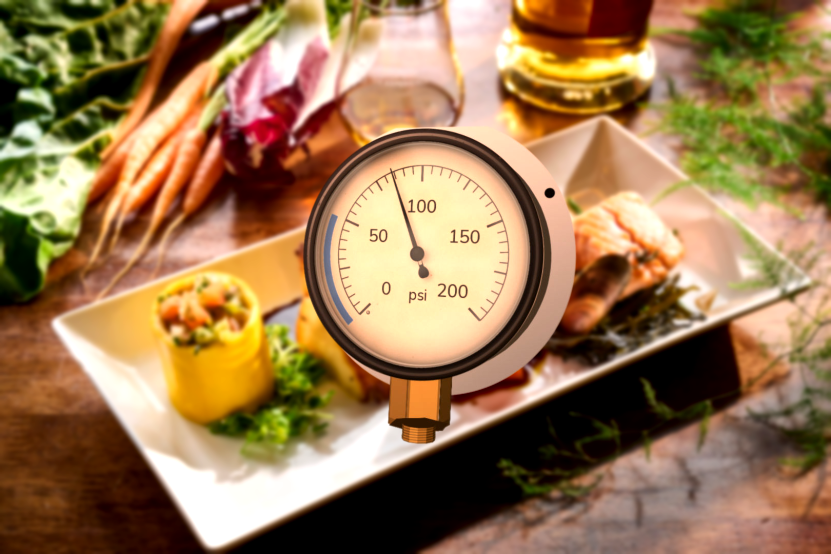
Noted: {"value": 85, "unit": "psi"}
